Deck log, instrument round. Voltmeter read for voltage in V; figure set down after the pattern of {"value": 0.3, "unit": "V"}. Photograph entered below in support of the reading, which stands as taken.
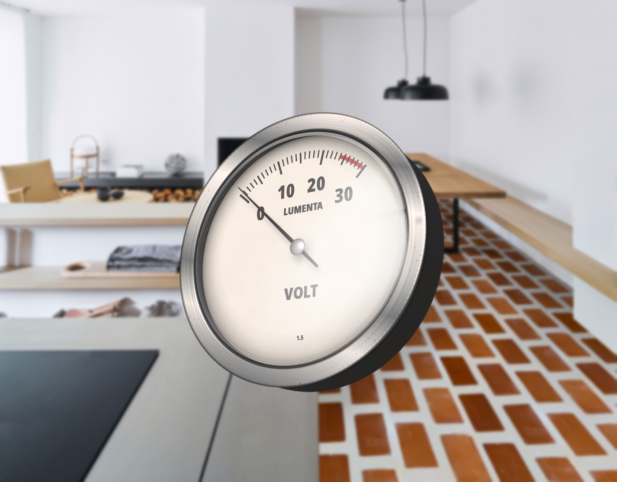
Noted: {"value": 1, "unit": "V"}
